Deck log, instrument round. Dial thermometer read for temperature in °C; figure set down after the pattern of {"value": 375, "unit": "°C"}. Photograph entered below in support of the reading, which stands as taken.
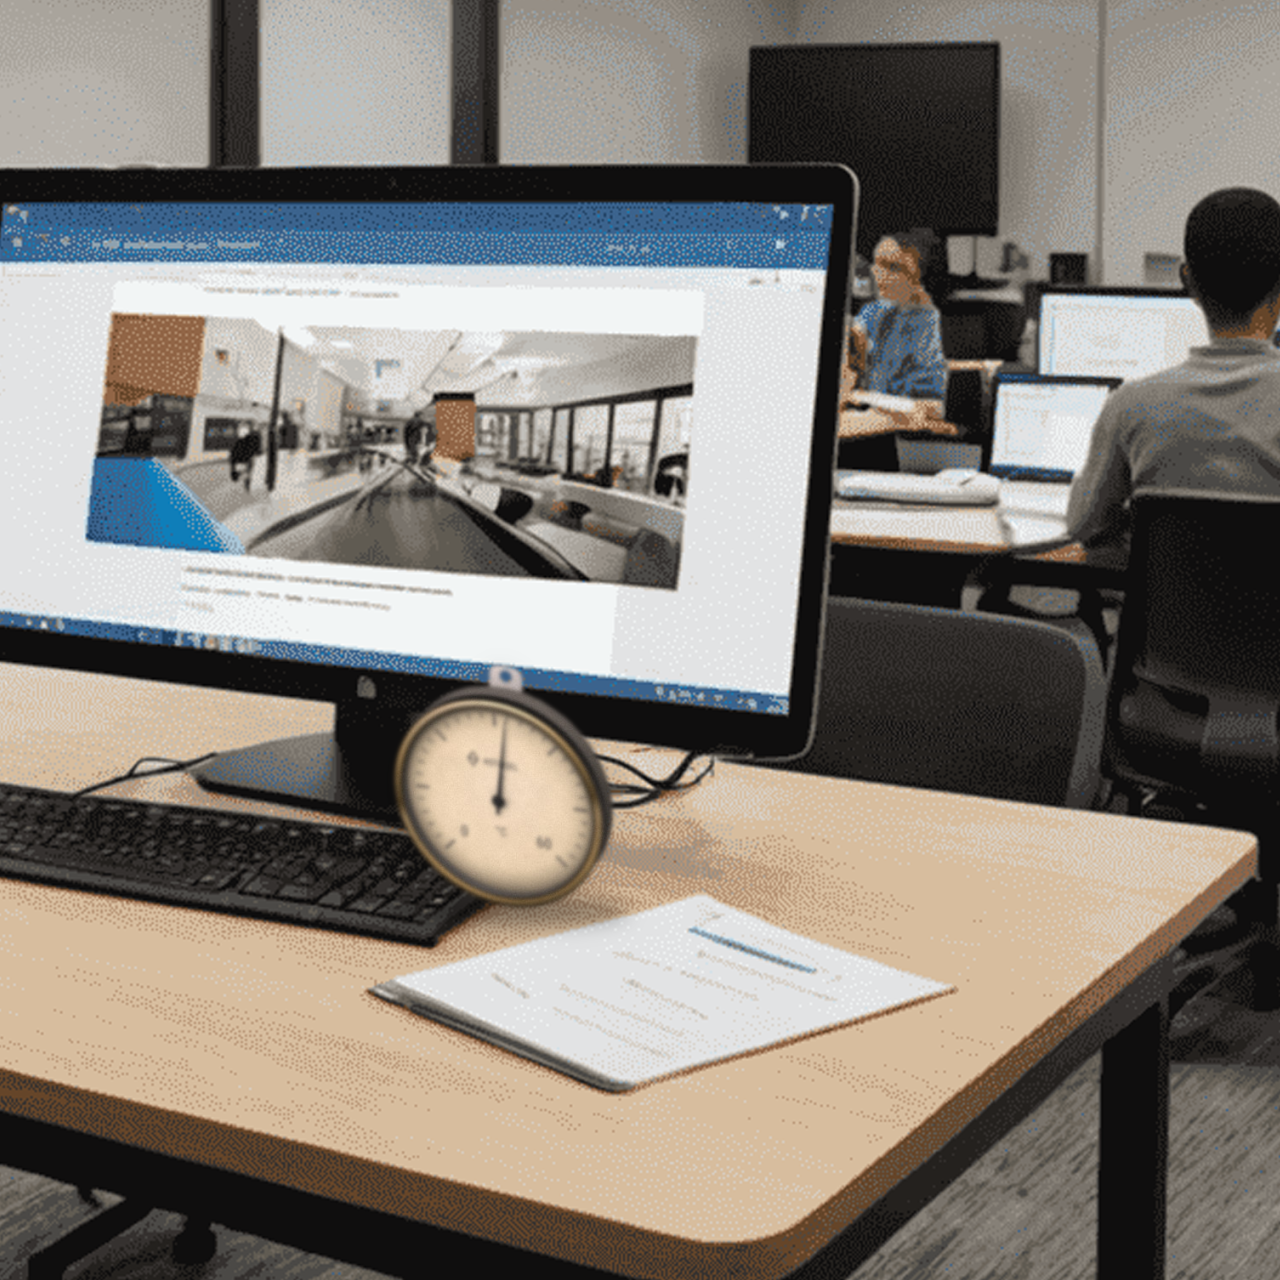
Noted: {"value": 32, "unit": "°C"}
